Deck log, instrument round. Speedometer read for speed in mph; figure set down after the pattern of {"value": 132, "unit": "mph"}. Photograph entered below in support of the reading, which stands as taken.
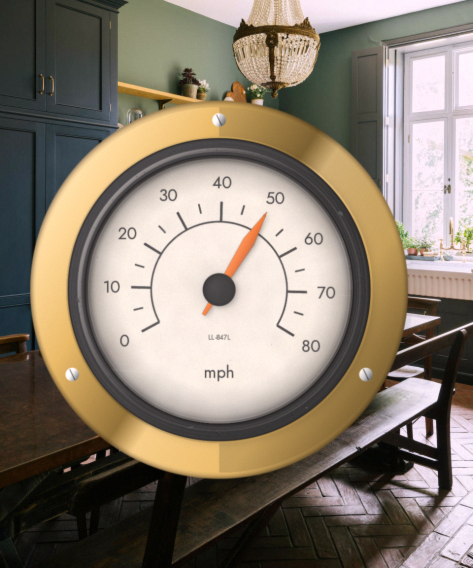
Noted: {"value": 50, "unit": "mph"}
